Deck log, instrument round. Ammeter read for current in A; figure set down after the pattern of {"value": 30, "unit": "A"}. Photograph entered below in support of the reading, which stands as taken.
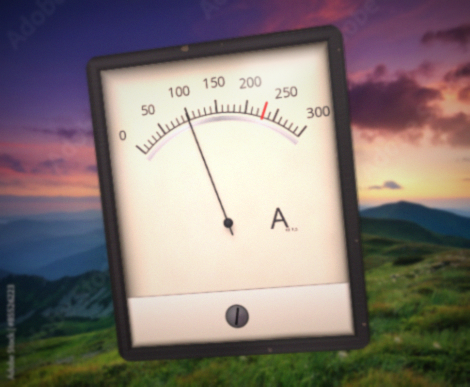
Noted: {"value": 100, "unit": "A"}
